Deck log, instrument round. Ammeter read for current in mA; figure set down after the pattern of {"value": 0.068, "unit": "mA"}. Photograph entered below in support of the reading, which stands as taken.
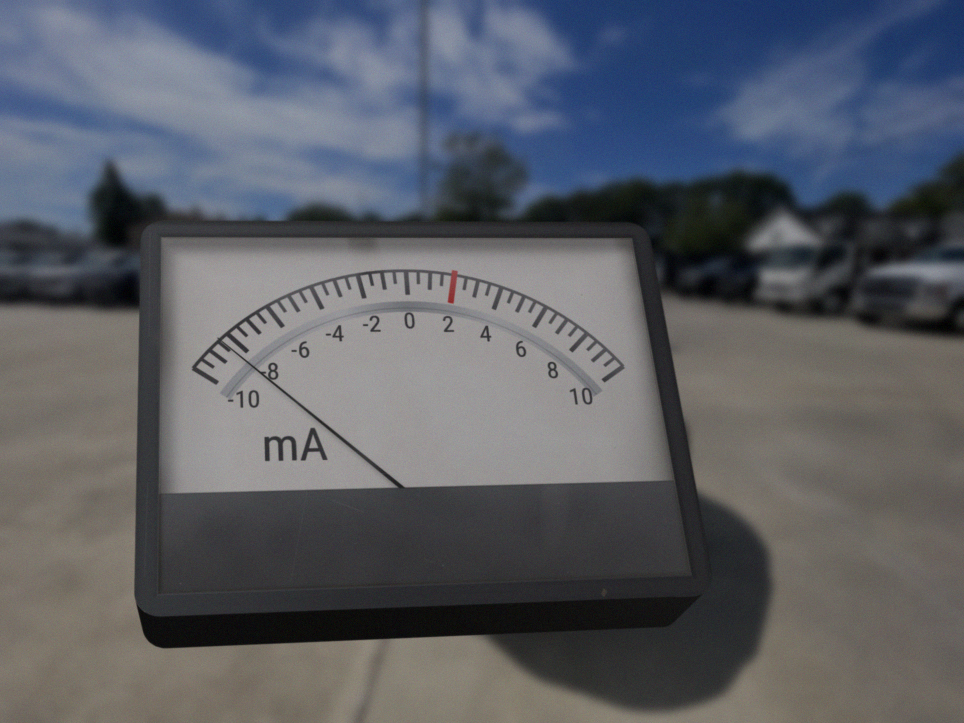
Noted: {"value": -8.5, "unit": "mA"}
